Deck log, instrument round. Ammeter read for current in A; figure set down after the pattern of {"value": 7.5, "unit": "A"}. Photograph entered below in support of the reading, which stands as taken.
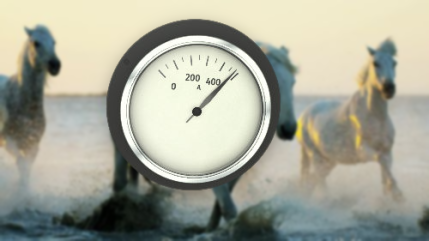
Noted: {"value": 475, "unit": "A"}
